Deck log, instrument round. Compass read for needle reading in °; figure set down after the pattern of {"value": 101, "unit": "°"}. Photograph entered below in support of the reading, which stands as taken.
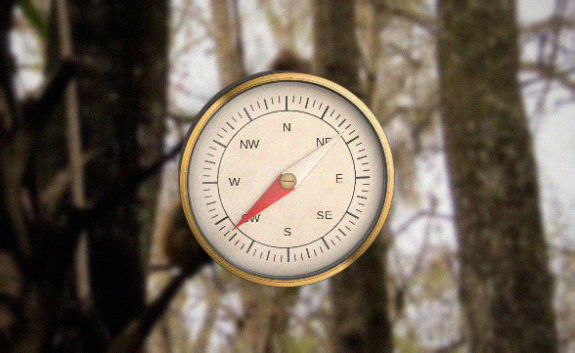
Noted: {"value": 230, "unit": "°"}
